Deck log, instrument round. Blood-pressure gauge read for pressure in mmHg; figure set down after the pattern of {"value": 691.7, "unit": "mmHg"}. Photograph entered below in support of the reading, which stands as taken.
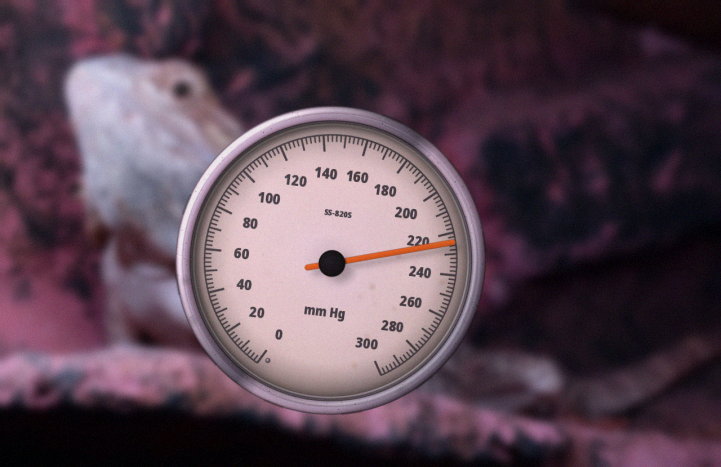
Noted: {"value": 224, "unit": "mmHg"}
